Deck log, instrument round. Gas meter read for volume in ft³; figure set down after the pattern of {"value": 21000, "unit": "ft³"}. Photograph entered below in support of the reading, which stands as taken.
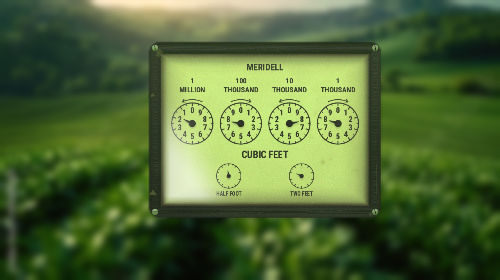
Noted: {"value": 177800, "unit": "ft³"}
